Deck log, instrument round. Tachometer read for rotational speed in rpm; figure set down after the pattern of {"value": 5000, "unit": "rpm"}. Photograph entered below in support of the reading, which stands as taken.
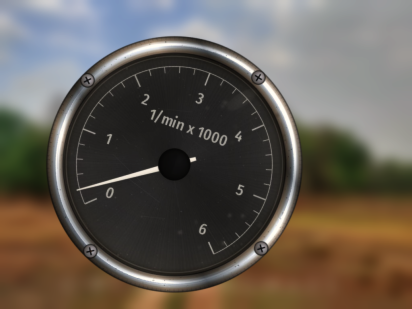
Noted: {"value": 200, "unit": "rpm"}
